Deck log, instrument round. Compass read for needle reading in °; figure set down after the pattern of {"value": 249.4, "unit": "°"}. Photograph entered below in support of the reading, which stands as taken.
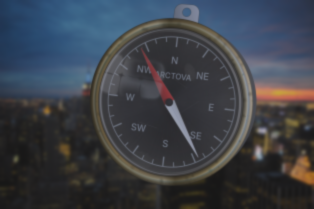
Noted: {"value": 325, "unit": "°"}
